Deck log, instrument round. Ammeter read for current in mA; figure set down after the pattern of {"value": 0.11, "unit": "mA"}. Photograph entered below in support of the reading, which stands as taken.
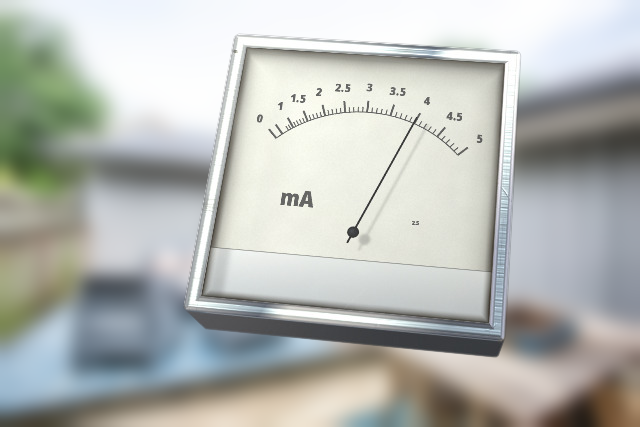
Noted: {"value": 4, "unit": "mA"}
